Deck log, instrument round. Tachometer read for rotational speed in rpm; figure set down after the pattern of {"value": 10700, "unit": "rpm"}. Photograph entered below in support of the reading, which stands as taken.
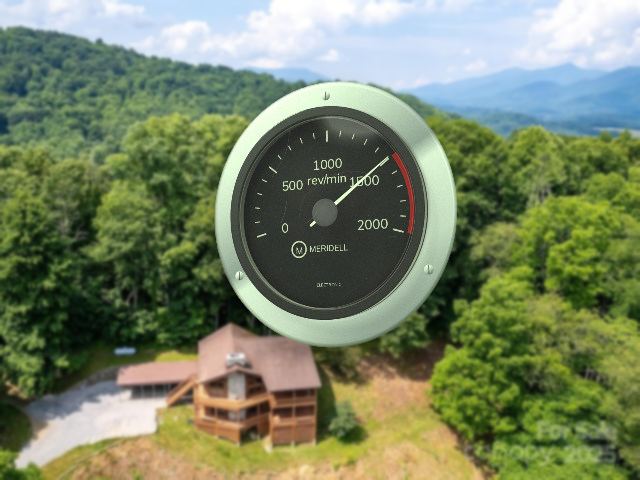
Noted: {"value": 1500, "unit": "rpm"}
